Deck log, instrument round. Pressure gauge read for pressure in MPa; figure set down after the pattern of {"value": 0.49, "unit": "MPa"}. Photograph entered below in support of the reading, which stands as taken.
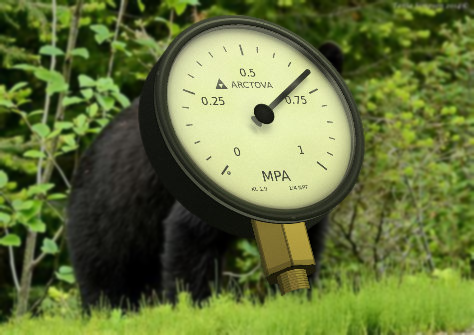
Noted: {"value": 0.7, "unit": "MPa"}
